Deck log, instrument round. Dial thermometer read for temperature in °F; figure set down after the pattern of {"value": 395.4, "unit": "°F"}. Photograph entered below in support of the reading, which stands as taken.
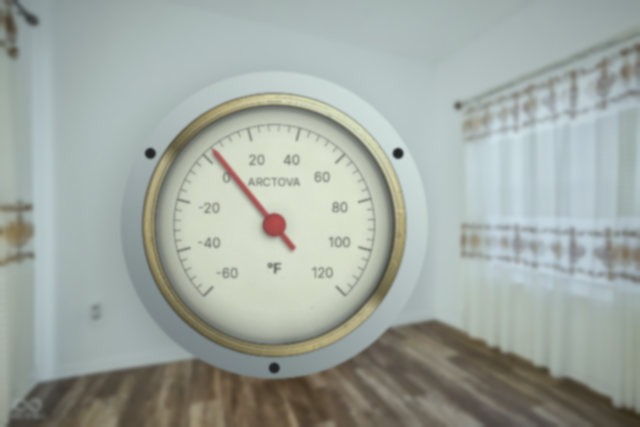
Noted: {"value": 4, "unit": "°F"}
